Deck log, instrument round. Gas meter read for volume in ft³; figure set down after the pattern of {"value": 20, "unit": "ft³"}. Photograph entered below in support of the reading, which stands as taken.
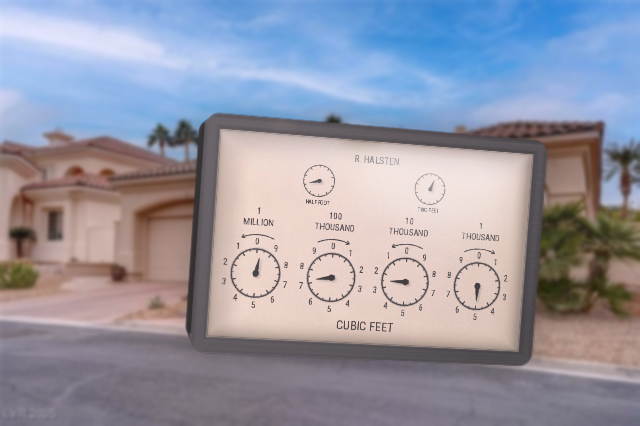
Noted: {"value": 972500, "unit": "ft³"}
